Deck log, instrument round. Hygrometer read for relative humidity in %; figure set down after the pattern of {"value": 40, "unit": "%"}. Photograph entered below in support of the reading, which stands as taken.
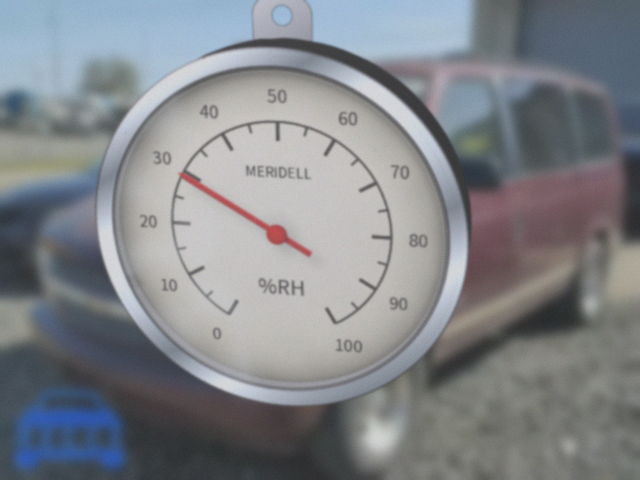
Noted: {"value": 30, "unit": "%"}
